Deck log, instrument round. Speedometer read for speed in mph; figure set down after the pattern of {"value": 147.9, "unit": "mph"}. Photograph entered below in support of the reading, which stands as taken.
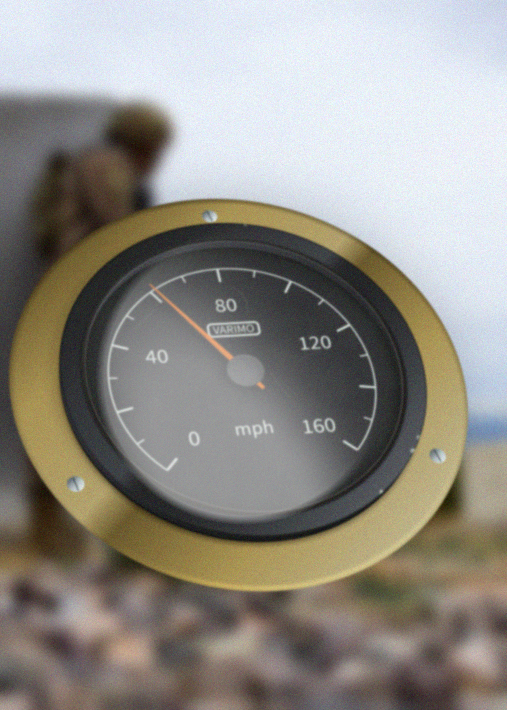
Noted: {"value": 60, "unit": "mph"}
